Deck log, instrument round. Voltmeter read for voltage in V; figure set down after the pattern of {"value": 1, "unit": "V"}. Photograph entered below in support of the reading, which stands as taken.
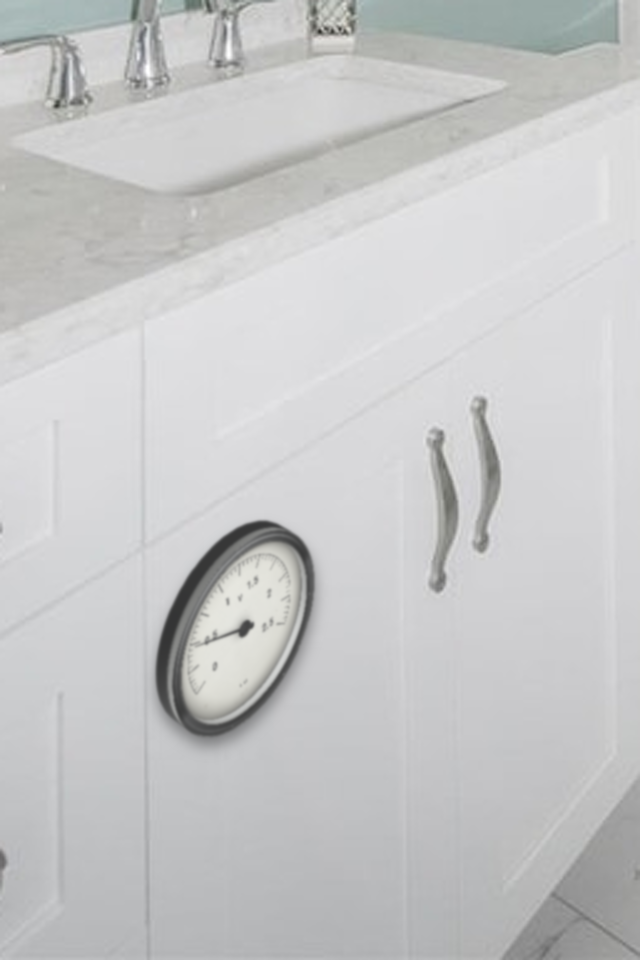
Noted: {"value": 0.5, "unit": "V"}
